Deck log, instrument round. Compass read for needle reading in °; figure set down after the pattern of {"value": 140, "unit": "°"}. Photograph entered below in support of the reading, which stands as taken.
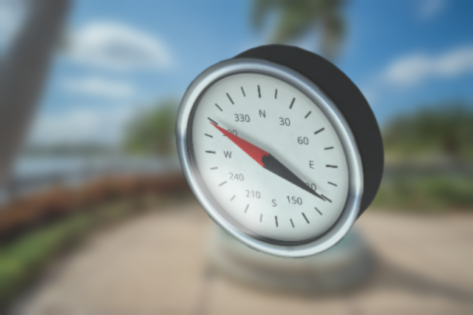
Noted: {"value": 300, "unit": "°"}
